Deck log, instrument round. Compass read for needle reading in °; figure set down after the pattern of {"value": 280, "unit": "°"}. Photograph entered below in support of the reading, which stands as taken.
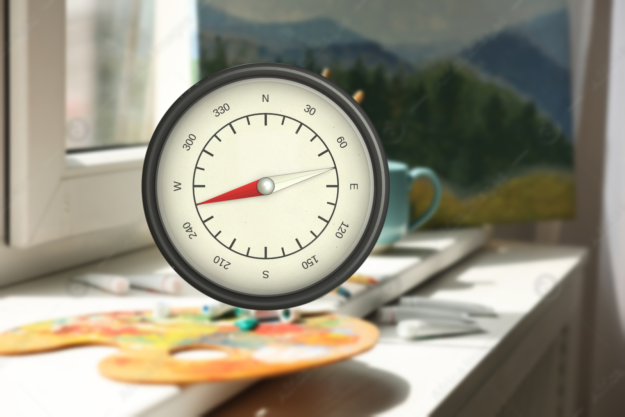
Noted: {"value": 255, "unit": "°"}
